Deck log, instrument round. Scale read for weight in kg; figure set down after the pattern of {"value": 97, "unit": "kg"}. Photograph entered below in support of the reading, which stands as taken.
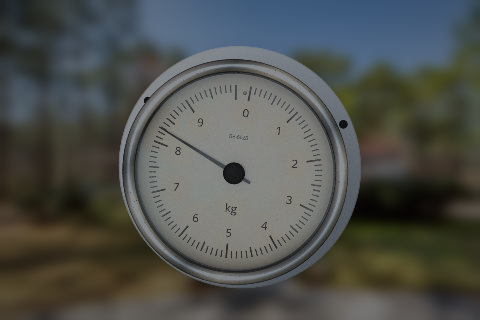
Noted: {"value": 8.3, "unit": "kg"}
